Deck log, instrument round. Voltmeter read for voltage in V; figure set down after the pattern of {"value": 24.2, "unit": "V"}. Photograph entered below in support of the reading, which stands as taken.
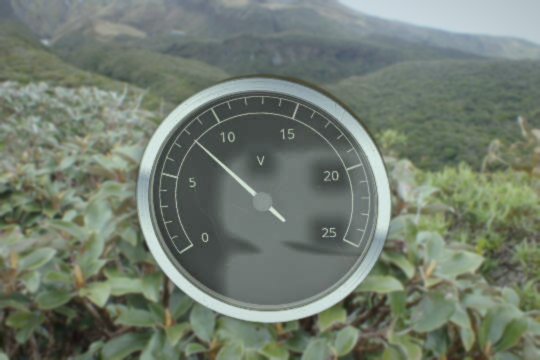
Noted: {"value": 8, "unit": "V"}
